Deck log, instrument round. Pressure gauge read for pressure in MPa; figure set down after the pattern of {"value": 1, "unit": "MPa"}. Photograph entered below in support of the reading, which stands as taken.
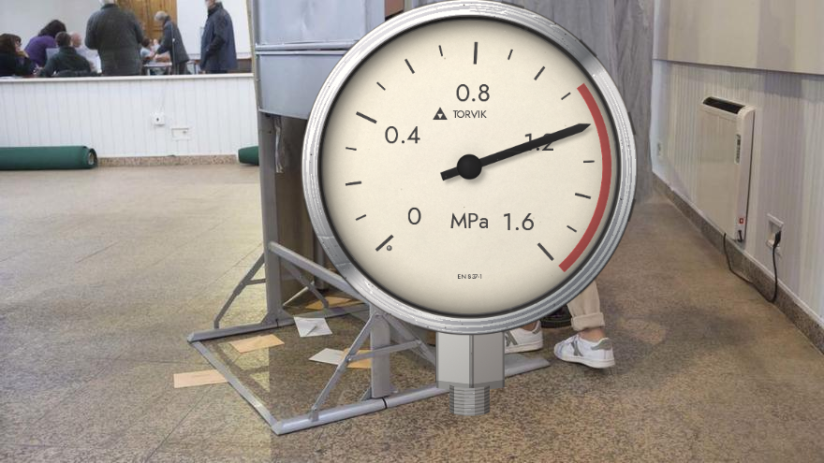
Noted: {"value": 1.2, "unit": "MPa"}
